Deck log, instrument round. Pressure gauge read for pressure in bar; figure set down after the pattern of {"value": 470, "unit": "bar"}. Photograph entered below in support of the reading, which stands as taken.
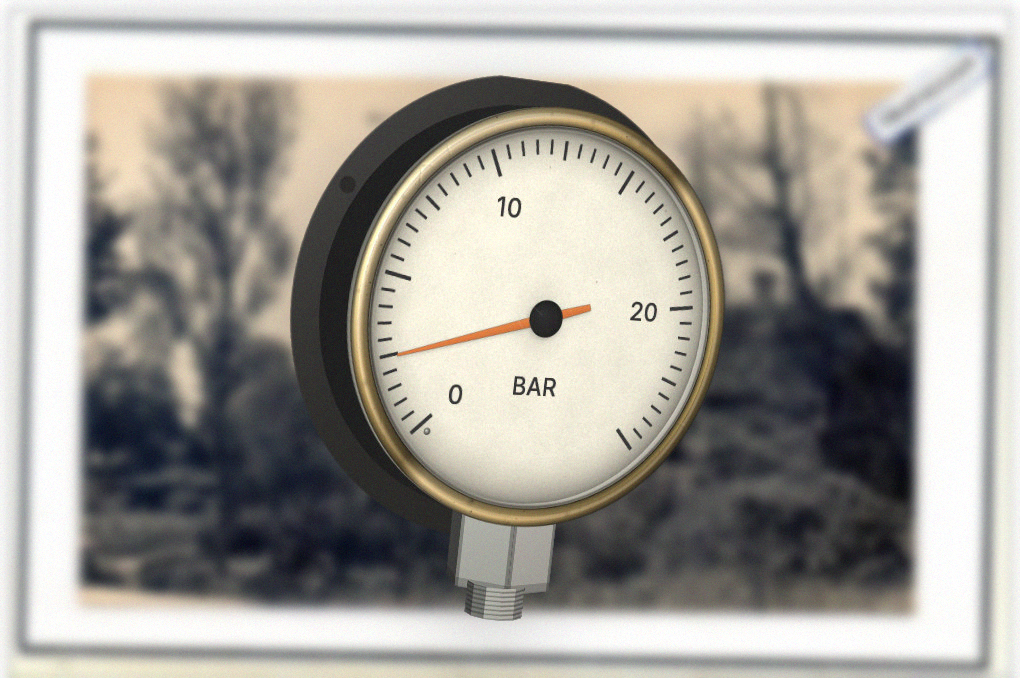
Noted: {"value": 2.5, "unit": "bar"}
